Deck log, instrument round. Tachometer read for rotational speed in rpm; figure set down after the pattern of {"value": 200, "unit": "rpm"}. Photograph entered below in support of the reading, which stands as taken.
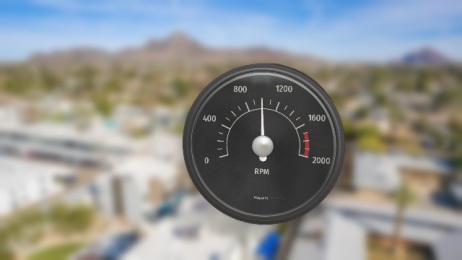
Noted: {"value": 1000, "unit": "rpm"}
